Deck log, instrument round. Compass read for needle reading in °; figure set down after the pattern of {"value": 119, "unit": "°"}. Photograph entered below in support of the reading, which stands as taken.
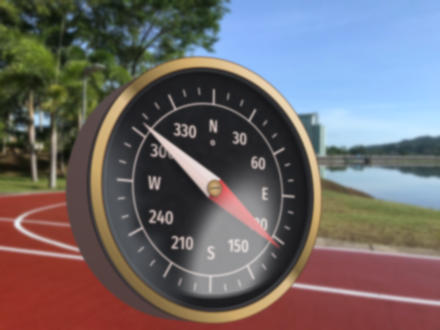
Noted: {"value": 125, "unit": "°"}
